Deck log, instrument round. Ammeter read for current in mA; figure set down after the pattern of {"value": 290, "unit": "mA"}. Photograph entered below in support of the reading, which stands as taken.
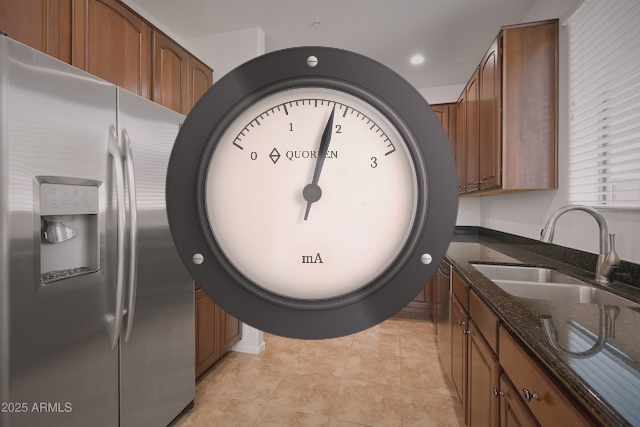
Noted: {"value": 1.8, "unit": "mA"}
